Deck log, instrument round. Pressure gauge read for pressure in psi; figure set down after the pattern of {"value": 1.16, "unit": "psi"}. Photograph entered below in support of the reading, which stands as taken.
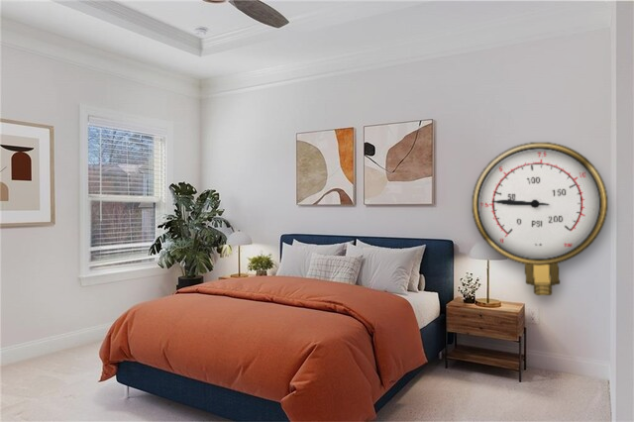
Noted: {"value": 40, "unit": "psi"}
